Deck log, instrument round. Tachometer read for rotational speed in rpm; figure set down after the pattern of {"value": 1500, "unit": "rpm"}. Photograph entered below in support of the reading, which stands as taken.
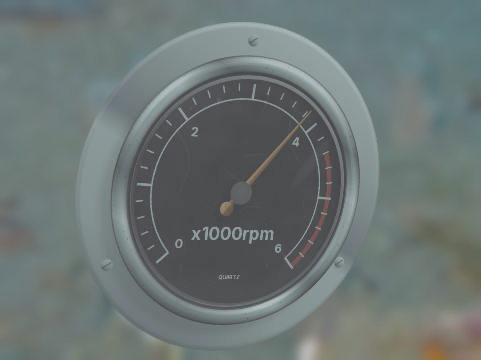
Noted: {"value": 3800, "unit": "rpm"}
